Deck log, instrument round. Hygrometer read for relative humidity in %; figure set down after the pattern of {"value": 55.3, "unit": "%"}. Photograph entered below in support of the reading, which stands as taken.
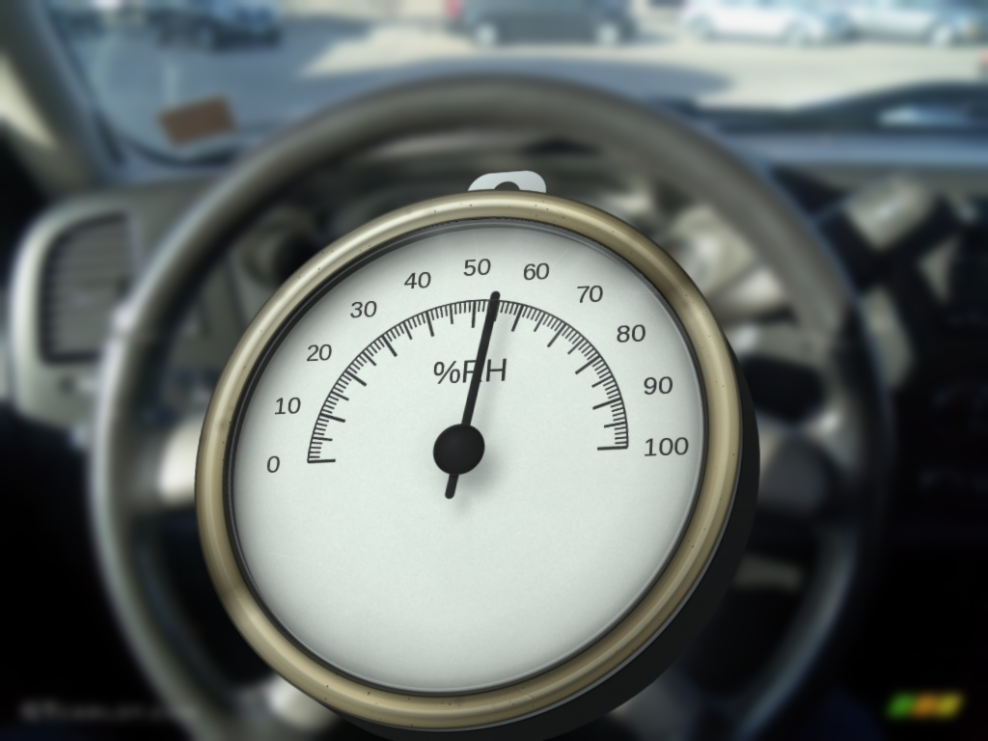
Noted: {"value": 55, "unit": "%"}
